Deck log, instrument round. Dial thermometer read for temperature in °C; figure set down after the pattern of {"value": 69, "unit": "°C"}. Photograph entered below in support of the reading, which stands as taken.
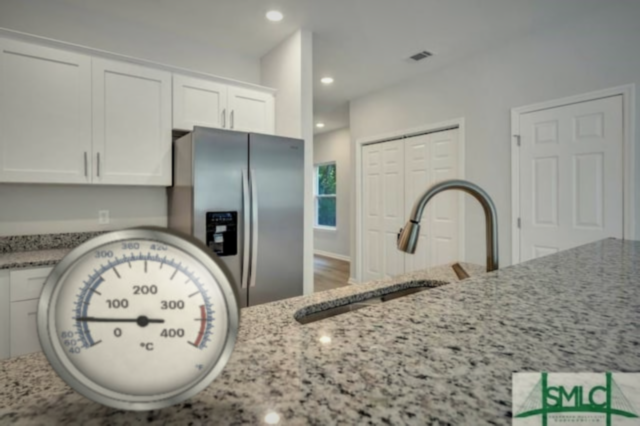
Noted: {"value": 50, "unit": "°C"}
